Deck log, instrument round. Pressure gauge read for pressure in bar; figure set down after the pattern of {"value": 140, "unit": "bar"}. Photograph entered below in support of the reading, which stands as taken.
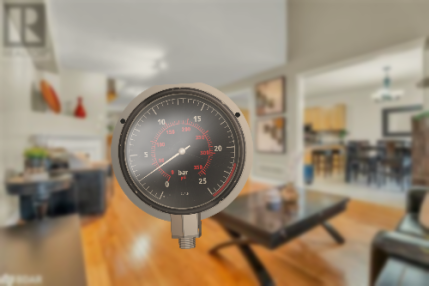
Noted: {"value": 2.5, "unit": "bar"}
